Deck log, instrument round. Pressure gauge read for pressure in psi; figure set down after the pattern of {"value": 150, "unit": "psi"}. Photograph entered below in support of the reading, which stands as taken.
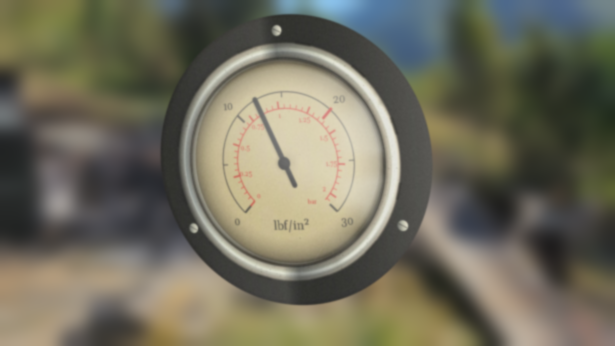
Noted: {"value": 12.5, "unit": "psi"}
